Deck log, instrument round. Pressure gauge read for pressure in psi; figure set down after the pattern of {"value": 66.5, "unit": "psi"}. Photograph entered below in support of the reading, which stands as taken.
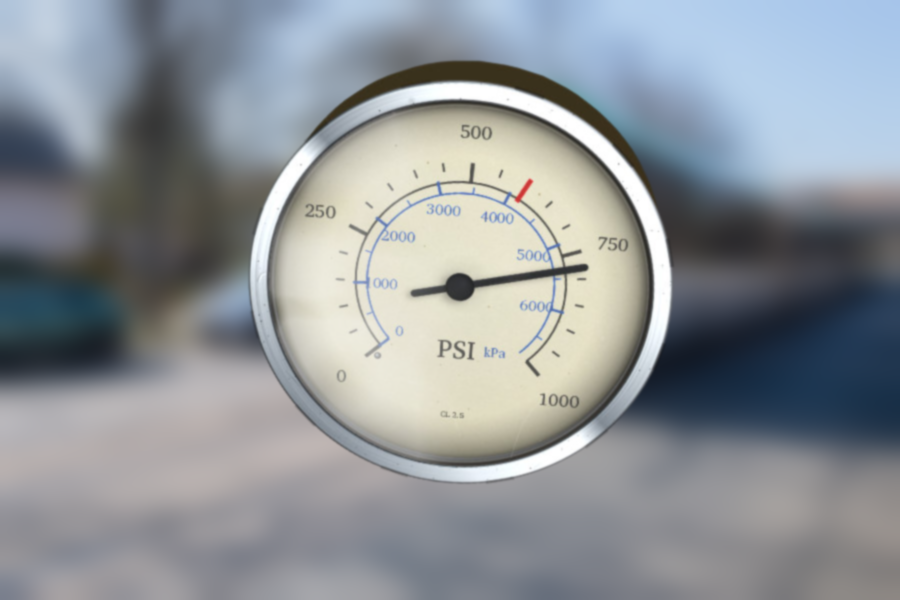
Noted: {"value": 775, "unit": "psi"}
